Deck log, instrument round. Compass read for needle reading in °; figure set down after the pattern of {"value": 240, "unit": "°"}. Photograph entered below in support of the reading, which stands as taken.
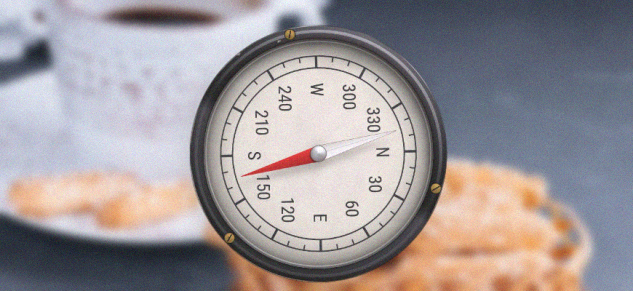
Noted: {"value": 165, "unit": "°"}
